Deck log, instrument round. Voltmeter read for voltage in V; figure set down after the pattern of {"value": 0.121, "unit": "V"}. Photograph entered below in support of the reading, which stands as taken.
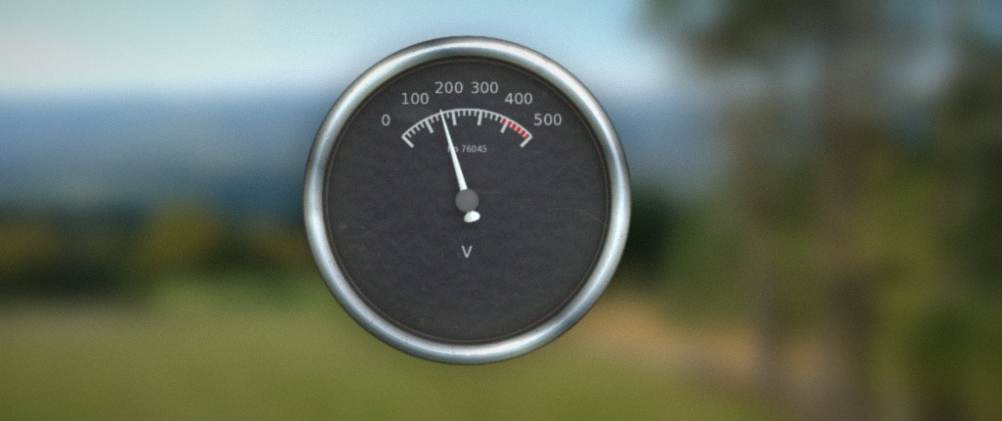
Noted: {"value": 160, "unit": "V"}
